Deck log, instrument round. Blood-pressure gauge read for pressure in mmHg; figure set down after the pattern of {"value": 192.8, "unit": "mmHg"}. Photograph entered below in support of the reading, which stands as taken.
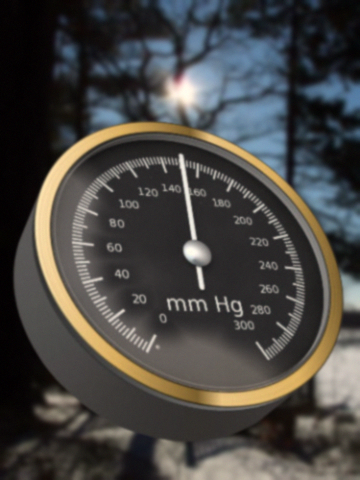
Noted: {"value": 150, "unit": "mmHg"}
